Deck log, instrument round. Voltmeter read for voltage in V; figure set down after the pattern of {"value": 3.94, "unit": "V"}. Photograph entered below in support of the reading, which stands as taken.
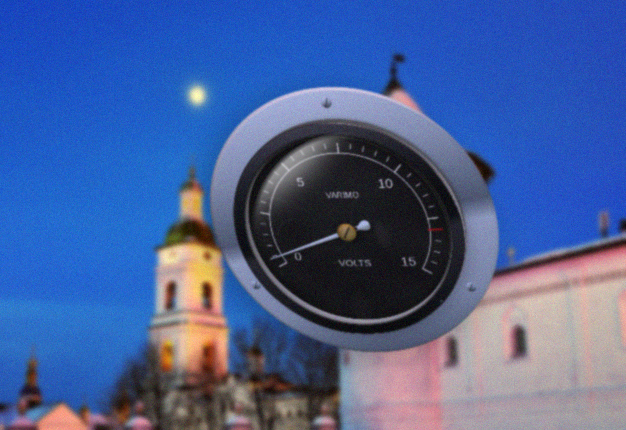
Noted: {"value": 0.5, "unit": "V"}
